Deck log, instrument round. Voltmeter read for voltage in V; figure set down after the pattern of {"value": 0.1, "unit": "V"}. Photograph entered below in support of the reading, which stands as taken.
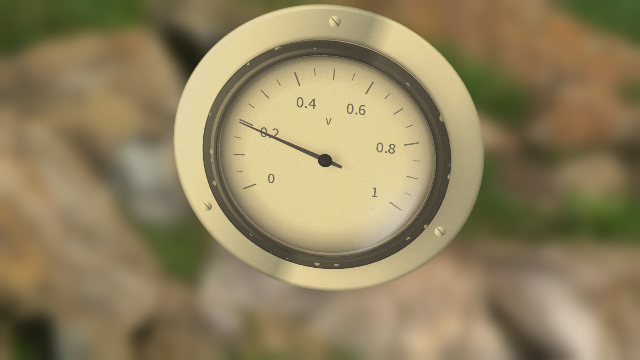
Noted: {"value": 0.2, "unit": "V"}
